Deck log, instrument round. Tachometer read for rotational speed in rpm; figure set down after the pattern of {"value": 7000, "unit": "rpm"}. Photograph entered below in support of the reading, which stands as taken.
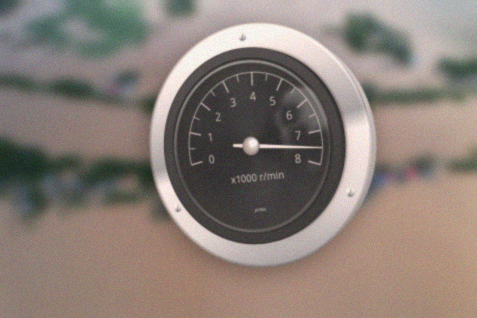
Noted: {"value": 7500, "unit": "rpm"}
